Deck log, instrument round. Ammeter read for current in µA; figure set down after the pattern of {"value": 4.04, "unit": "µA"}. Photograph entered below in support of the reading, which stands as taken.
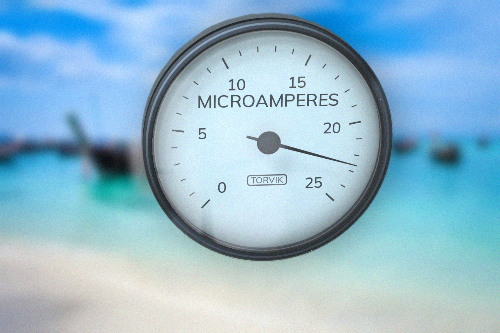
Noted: {"value": 22.5, "unit": "µA"}
